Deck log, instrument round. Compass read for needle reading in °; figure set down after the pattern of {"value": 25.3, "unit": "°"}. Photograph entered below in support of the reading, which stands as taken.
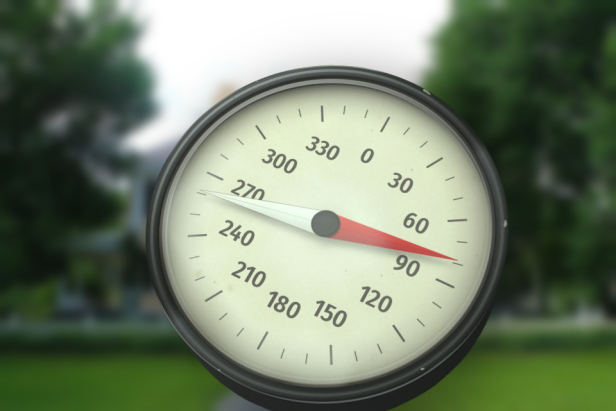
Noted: {"value": 80, "unit": "°"}
